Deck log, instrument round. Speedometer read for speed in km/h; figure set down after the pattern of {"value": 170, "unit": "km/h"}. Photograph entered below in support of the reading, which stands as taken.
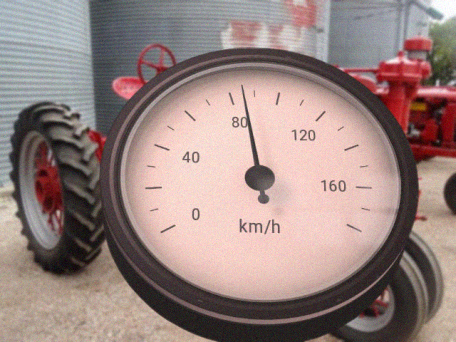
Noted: {"value": 85, "unit": "km/h"}
